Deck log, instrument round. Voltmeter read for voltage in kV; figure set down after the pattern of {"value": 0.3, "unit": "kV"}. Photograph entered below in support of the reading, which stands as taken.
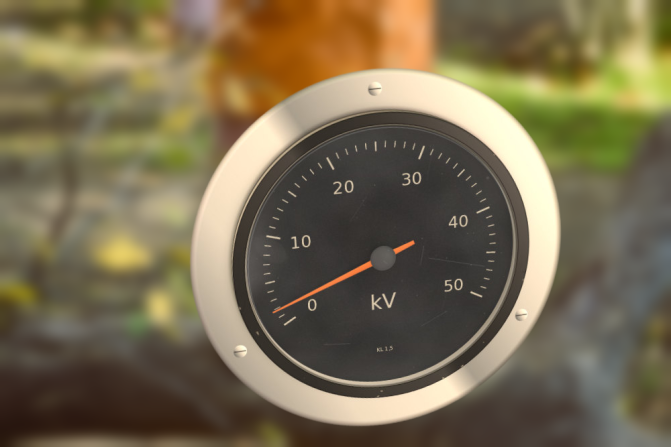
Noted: {"value": 2, "unit": "kV"}
